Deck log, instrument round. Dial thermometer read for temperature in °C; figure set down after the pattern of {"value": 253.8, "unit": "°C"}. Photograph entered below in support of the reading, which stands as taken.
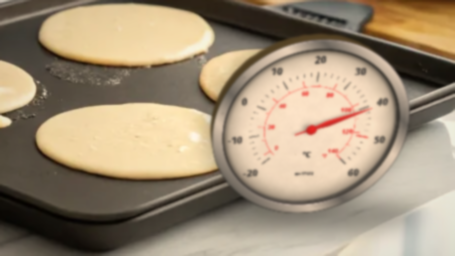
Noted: {"value": 40, "unit": "°C"}
